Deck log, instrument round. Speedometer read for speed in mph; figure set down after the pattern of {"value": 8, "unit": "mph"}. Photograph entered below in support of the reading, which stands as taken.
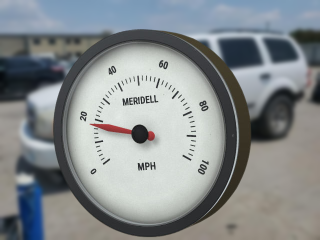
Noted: {"value": 18, "unit": "mph"}
